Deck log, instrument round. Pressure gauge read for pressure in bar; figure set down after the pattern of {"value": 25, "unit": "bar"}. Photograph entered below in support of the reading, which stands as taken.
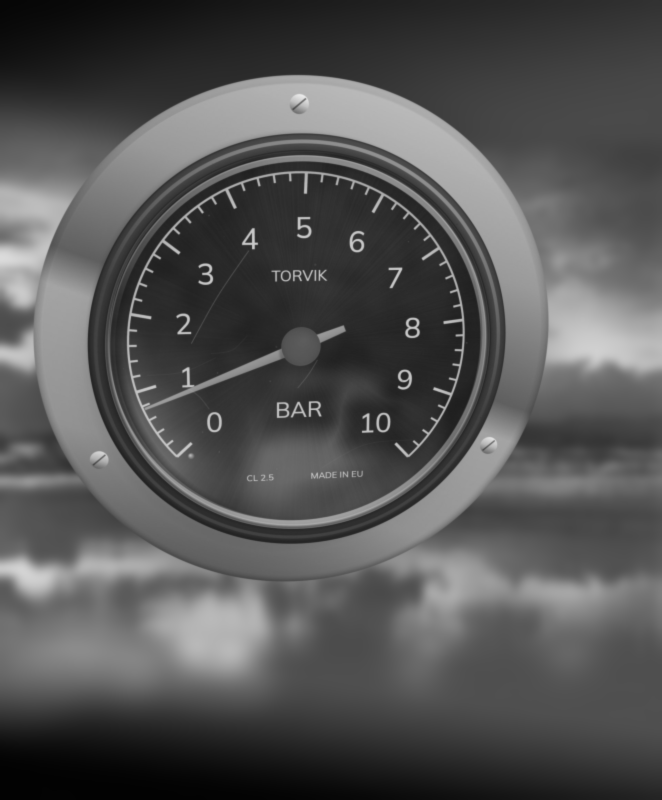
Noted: {"value": 0.8, "unit": "bar"}
